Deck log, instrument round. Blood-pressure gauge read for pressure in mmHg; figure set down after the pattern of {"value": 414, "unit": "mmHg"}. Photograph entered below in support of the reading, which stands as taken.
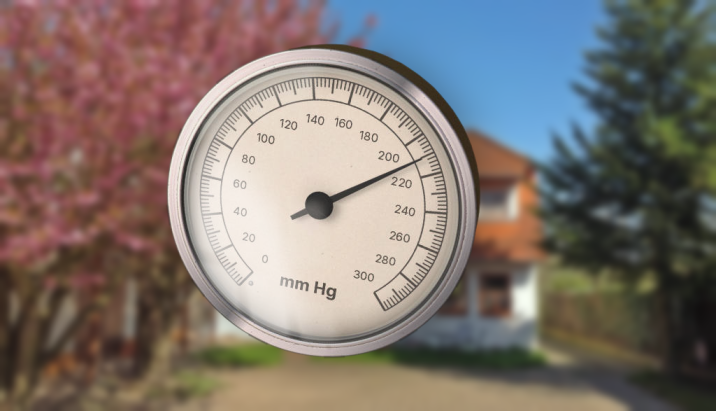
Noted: {"value": 210, "unit": "mmHg"}
